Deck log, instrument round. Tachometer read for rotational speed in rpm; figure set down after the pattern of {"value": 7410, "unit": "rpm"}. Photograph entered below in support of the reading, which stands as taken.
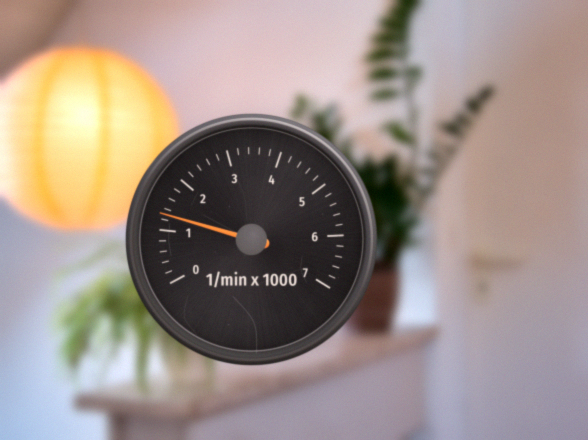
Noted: {"value": 1300, "unit": "rpm"}
